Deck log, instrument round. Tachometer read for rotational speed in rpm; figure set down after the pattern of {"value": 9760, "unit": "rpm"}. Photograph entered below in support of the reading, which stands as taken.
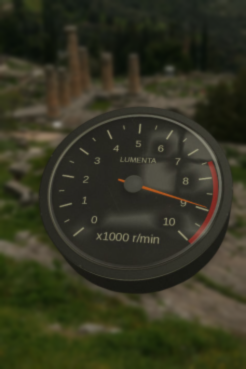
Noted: {"value": 9000, "unit": "rpm"}
